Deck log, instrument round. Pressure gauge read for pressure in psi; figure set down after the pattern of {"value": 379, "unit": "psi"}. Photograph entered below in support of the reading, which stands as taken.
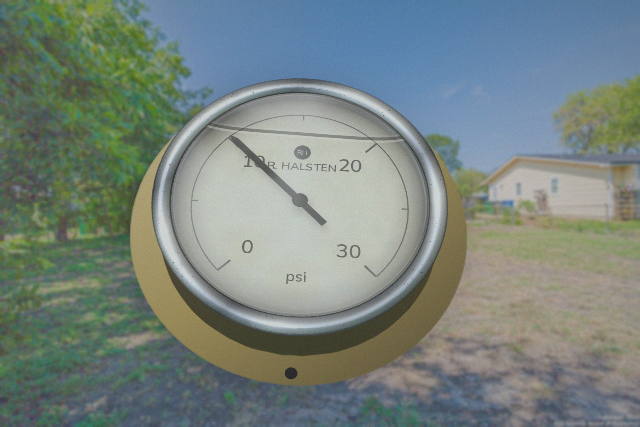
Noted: {"value": 10, "unit": "psi"}
